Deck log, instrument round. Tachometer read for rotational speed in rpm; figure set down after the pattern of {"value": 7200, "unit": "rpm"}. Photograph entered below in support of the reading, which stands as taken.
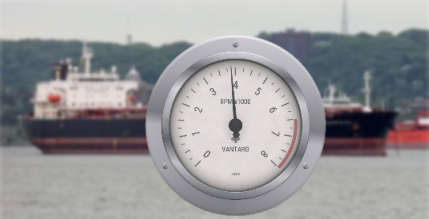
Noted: {"value": 3875, "unit": "rpm"}
